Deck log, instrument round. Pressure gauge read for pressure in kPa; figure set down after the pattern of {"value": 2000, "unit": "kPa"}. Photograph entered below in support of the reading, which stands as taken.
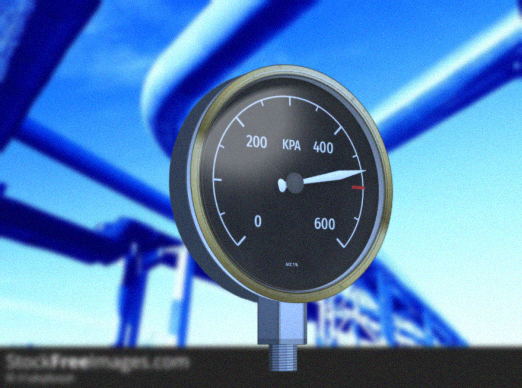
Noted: {"value": 475, "unit": "kPa"}
